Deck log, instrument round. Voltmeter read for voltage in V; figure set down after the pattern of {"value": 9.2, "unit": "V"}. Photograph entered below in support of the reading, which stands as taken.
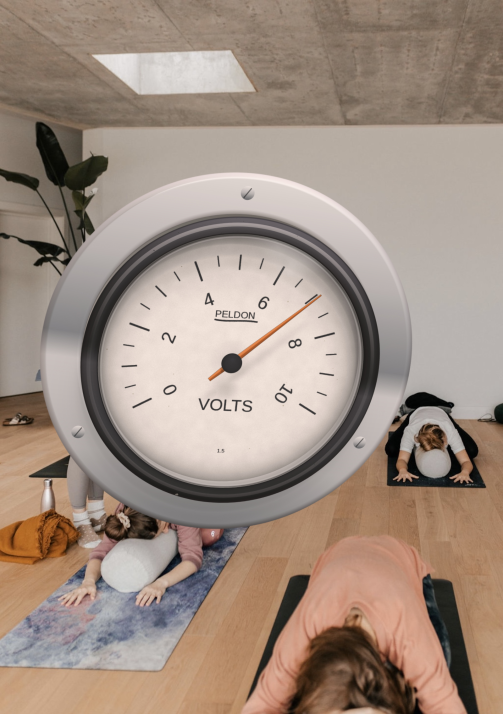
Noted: {"value": 7, "unit": "V"}
